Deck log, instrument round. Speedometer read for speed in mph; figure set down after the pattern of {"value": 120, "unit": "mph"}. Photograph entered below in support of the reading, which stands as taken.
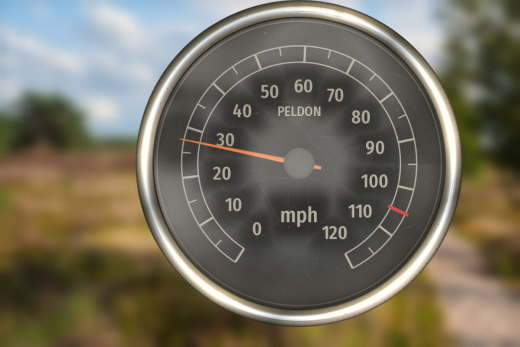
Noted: {"value": 27.5, "unit": "mph"}
